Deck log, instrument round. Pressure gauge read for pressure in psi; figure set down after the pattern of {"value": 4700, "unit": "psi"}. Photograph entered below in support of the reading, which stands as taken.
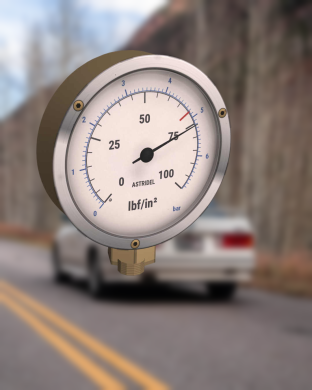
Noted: {"value": 75, "unit": "psi"}
